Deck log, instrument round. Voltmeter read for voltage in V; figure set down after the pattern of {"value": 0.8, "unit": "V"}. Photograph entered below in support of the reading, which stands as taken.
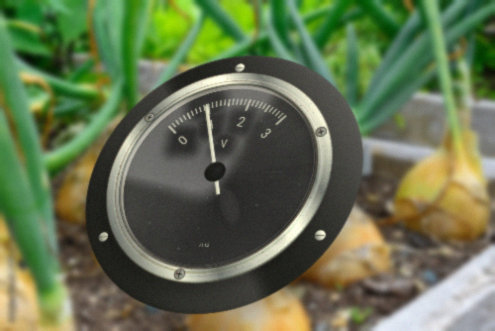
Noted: {"value": 1, "unit": "V"}
